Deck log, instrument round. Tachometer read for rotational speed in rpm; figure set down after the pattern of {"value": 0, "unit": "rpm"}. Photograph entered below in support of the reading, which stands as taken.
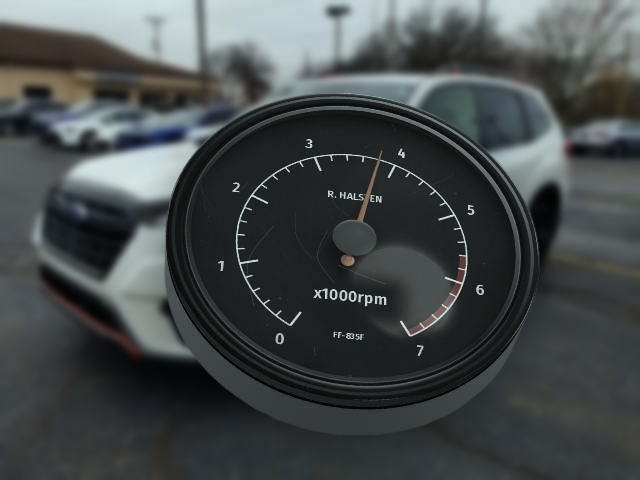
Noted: {"value": 3800, "unit": "rpm"}
